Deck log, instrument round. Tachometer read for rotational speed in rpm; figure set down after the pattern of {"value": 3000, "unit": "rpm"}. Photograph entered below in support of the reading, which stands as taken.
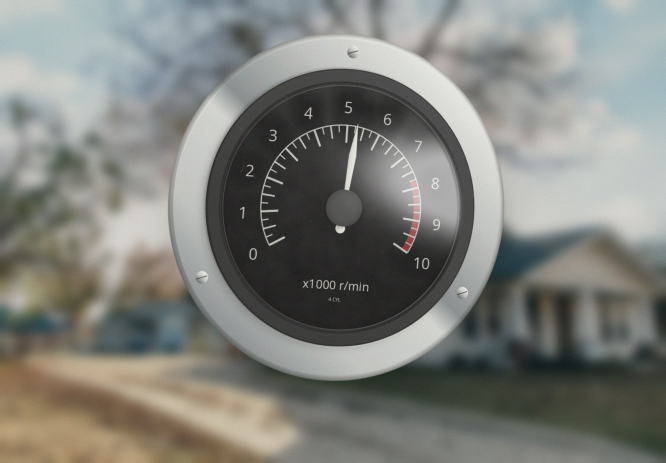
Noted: {"value": 5250, "unit": "rpm"}
